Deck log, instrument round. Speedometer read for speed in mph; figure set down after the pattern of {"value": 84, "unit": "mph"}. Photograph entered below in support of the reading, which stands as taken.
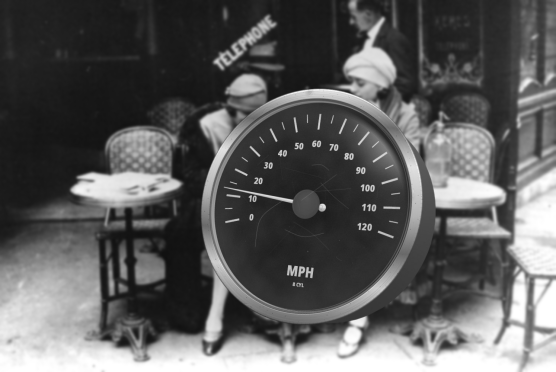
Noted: {"value": 12.5, "unit": "mph"}
